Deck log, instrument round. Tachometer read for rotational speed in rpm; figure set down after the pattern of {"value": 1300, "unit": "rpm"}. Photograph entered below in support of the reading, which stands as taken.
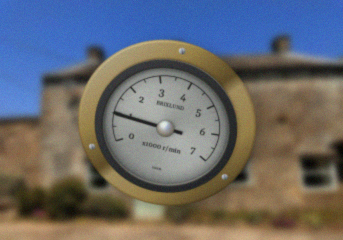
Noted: {"value": 1000, "unit": "rpm"}
